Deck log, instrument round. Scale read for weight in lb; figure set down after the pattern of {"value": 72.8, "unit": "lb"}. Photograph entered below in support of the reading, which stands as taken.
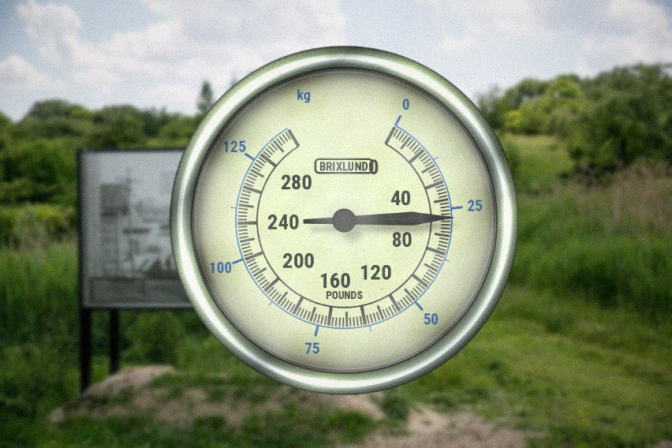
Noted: {"value": 60, "unit": "lb"}
